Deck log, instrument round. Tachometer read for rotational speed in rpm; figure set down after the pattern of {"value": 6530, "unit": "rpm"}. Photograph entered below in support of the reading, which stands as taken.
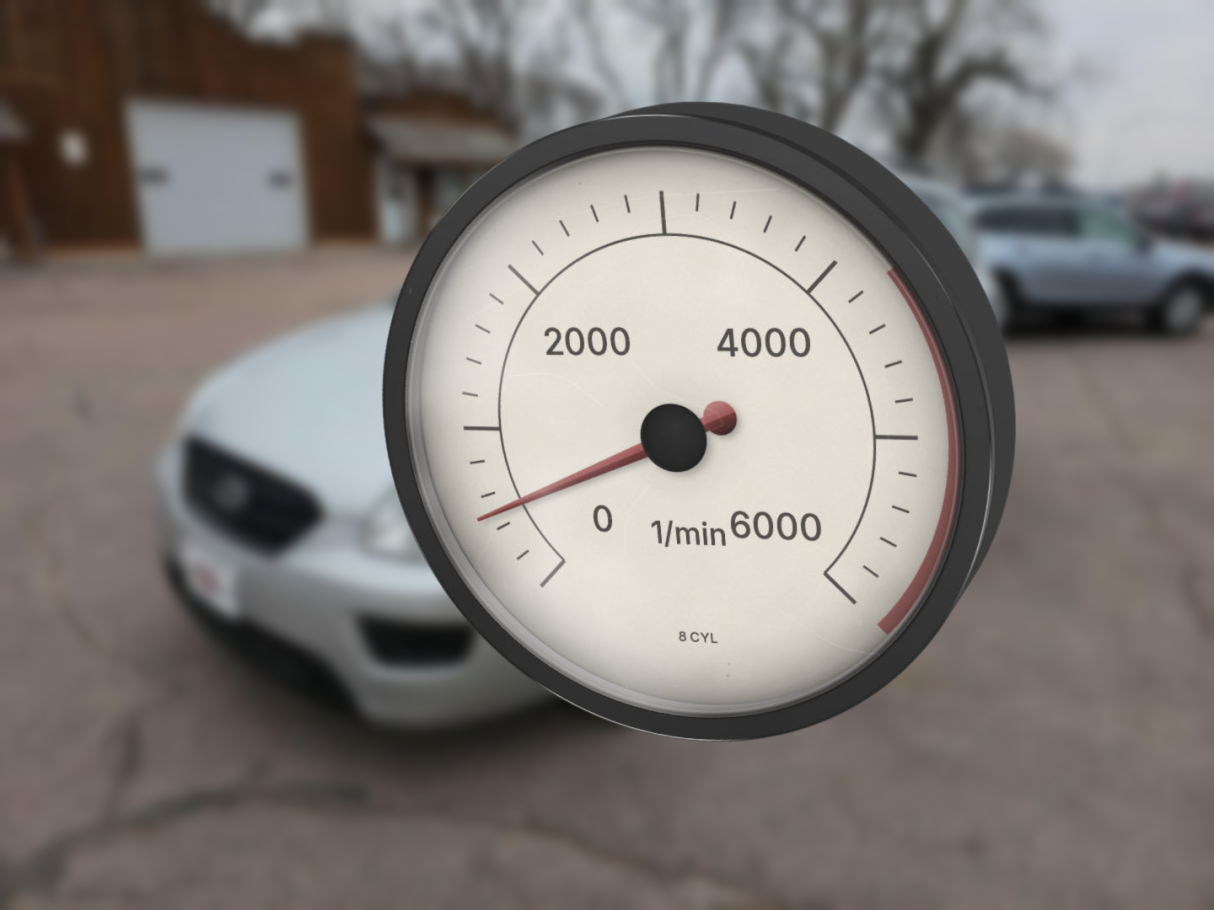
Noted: {"value": 500, "unit": "rpm"}
